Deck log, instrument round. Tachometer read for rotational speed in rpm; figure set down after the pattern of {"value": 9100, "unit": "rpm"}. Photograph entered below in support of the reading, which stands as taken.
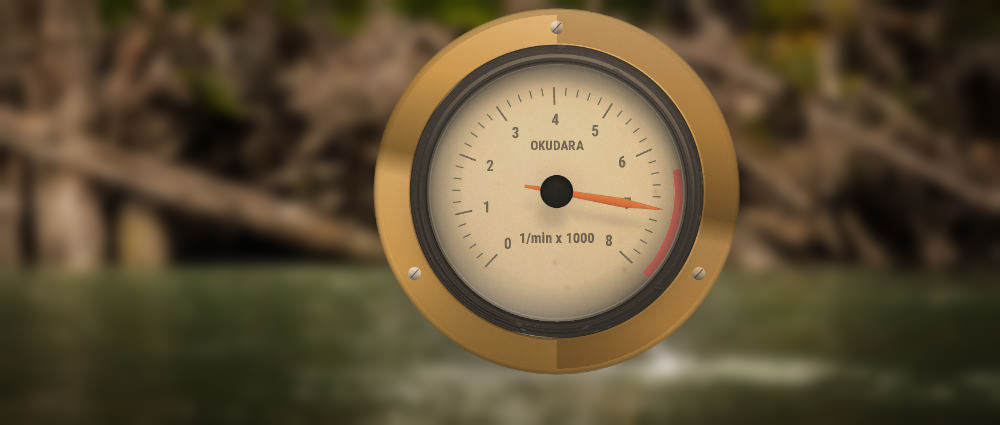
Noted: {"value": 7000, "unit": "rpm"}
